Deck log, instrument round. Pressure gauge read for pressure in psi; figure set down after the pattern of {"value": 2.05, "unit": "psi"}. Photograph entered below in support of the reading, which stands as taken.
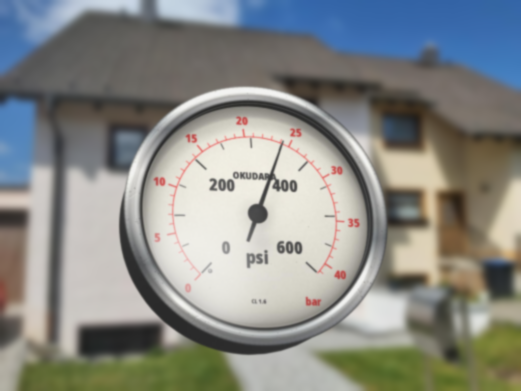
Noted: {"value": 350, "unit": "psi"}
